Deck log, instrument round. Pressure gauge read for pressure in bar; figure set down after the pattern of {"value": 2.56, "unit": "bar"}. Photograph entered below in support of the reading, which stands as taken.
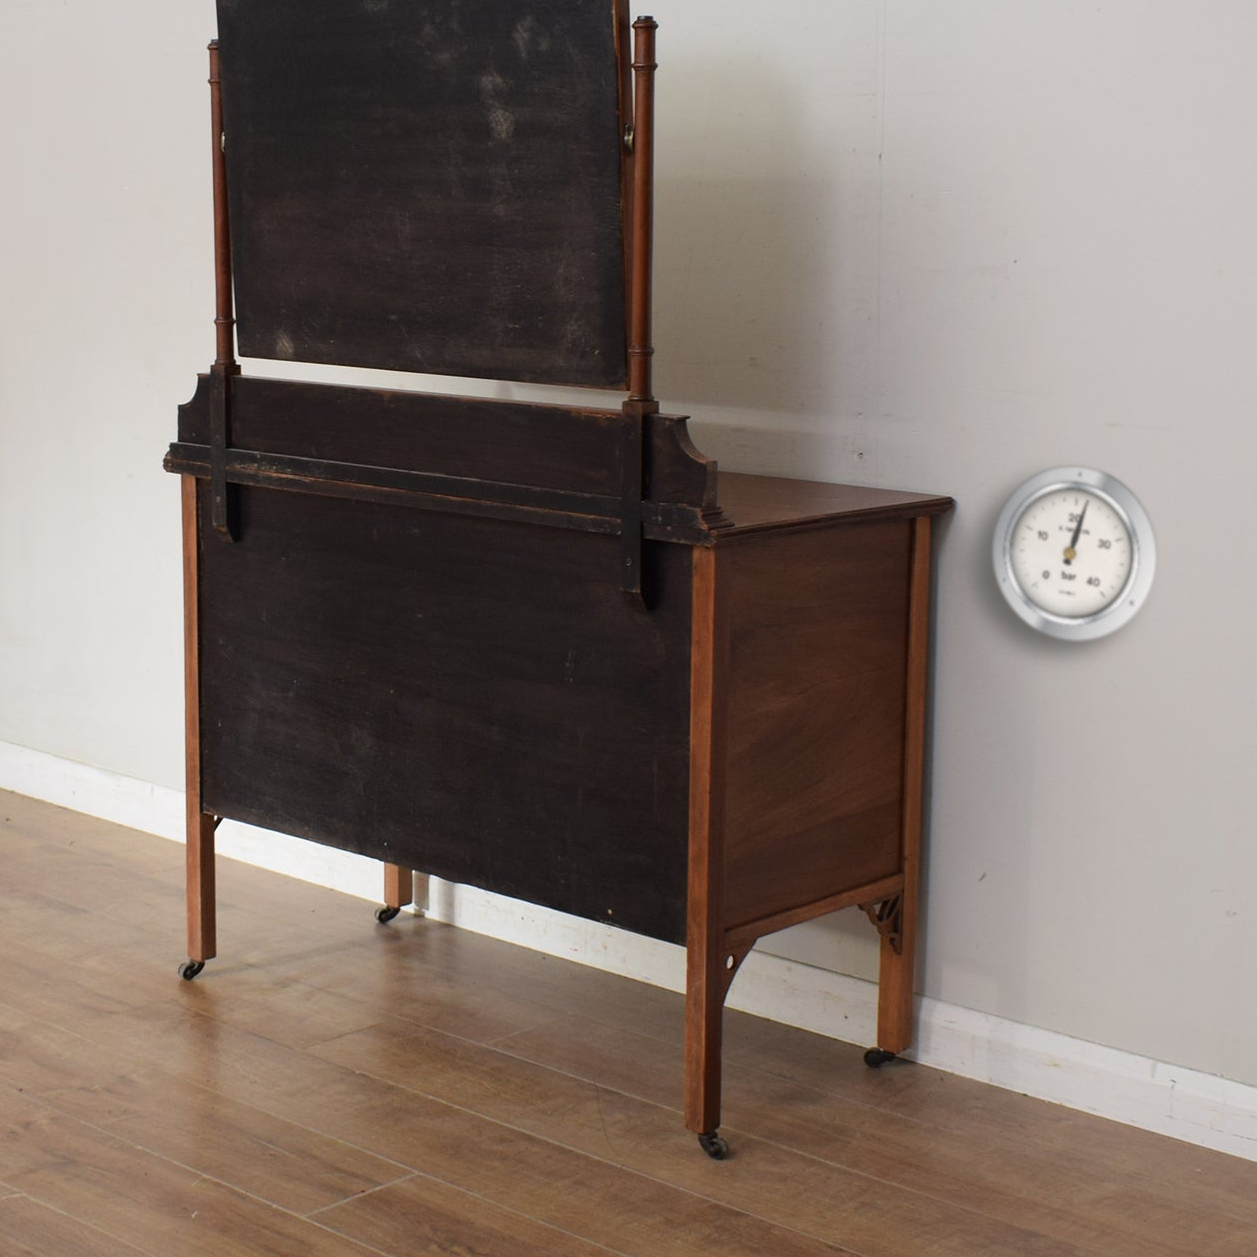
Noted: {"value": 22, "unit": "bar"}
